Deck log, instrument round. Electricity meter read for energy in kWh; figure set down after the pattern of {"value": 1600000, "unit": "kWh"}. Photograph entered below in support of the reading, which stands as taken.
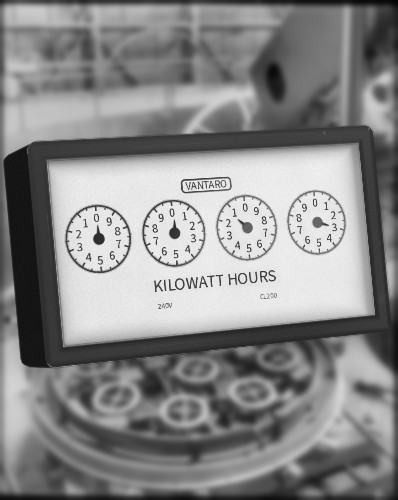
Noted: {"value": 13, "unit": "kWh"}
